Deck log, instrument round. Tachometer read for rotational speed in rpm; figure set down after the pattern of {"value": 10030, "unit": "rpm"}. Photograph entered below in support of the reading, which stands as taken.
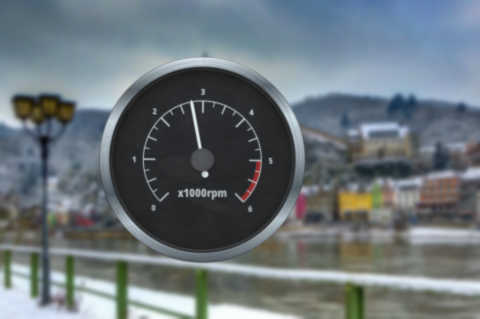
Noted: {"value": 2750, "unit": "rpm"}
